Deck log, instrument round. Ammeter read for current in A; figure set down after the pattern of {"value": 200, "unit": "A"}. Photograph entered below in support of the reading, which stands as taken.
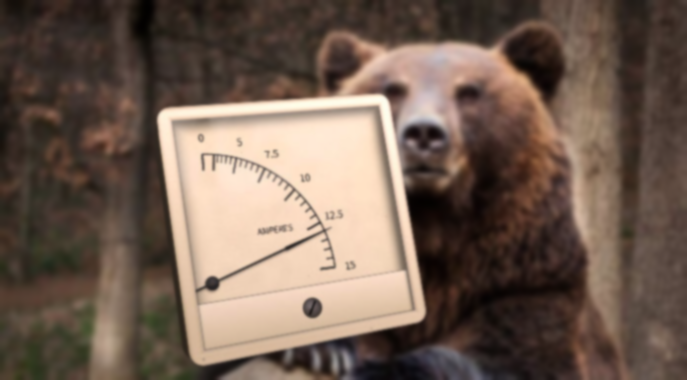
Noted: {"value": 13, "unit": "A"}
